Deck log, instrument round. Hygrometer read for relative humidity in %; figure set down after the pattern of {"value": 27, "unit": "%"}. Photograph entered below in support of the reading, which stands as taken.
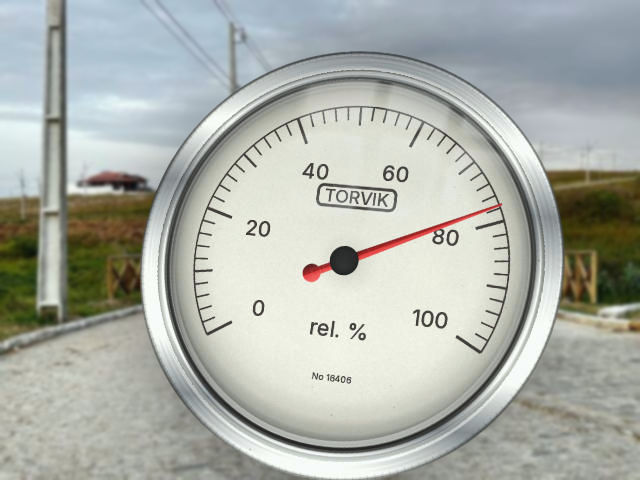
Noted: {"value": 78, "unit": "%"}
